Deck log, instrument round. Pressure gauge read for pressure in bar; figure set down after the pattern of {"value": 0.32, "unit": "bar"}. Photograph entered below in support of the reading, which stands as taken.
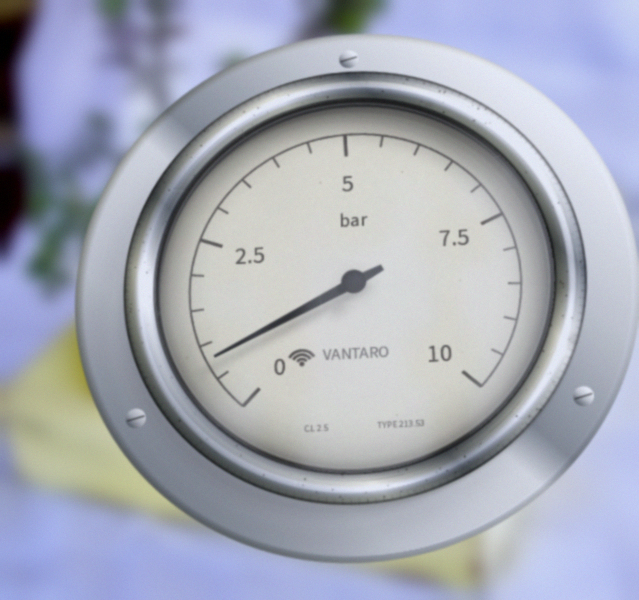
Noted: {"value": 0.75, "unit": "bar"}
